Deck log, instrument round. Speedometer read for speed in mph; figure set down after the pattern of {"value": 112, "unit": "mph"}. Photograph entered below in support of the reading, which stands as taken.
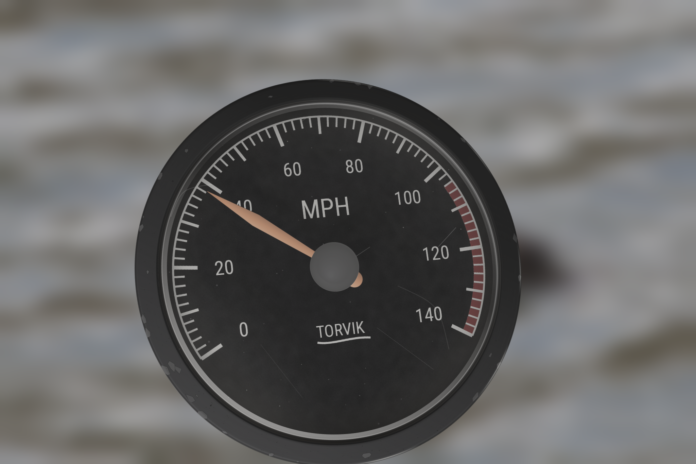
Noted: {"value": 38, "unit": "mph"}
